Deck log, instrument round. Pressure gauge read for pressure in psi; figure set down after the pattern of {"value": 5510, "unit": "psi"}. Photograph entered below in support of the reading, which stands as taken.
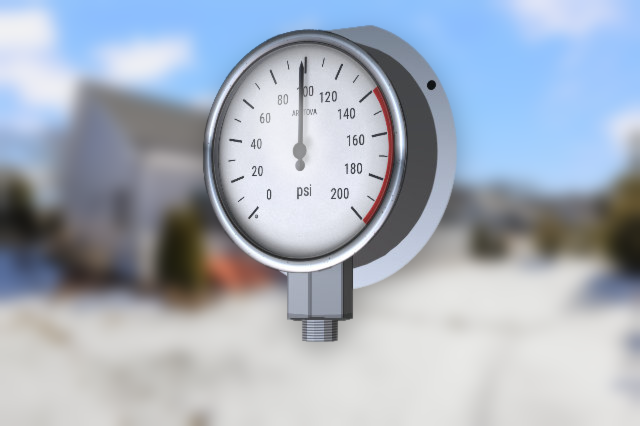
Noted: {"value": 100, "unit": "psi"}
